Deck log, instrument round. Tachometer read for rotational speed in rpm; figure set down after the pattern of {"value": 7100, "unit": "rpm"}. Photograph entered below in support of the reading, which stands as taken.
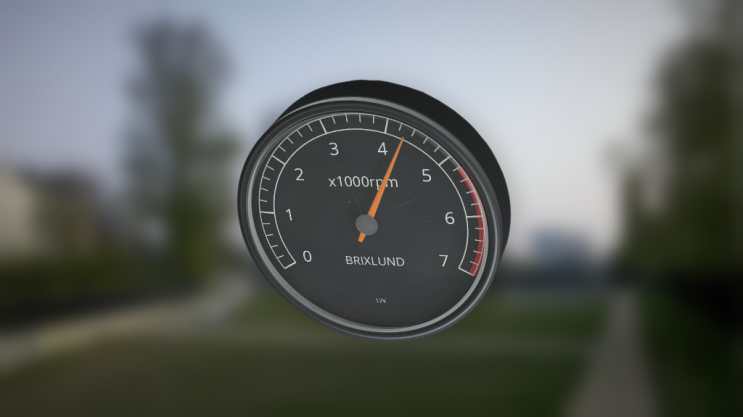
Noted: {"value": 4300, "unit": "rpm"}
